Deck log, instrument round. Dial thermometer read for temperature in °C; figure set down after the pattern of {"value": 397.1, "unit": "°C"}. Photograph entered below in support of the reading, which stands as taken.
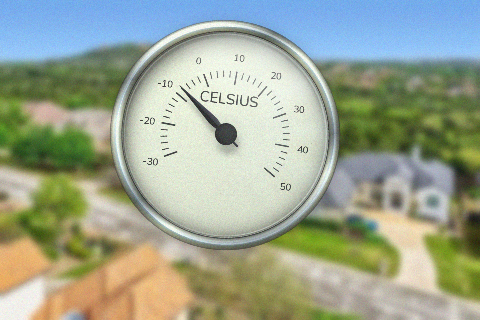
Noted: {"value": -8, "unit": "°C"}
